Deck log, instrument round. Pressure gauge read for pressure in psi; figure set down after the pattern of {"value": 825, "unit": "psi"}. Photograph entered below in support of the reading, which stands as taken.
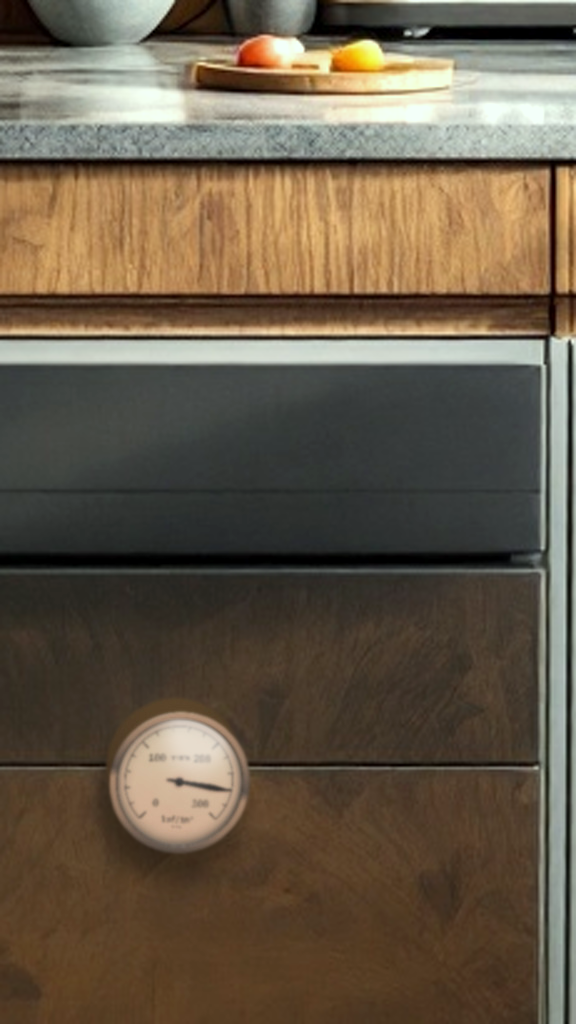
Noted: {"value": 260, "unit": "psi"}
